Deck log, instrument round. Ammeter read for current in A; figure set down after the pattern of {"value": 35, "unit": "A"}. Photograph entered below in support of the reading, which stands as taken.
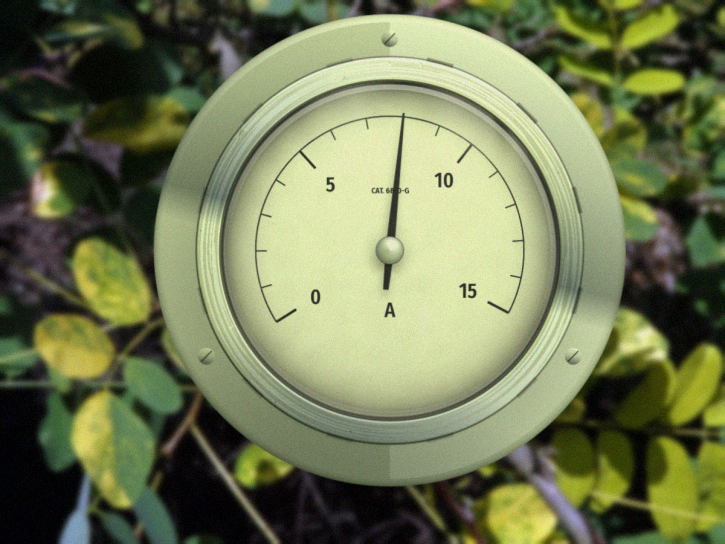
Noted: {"value": 8, "unit": "A"}
